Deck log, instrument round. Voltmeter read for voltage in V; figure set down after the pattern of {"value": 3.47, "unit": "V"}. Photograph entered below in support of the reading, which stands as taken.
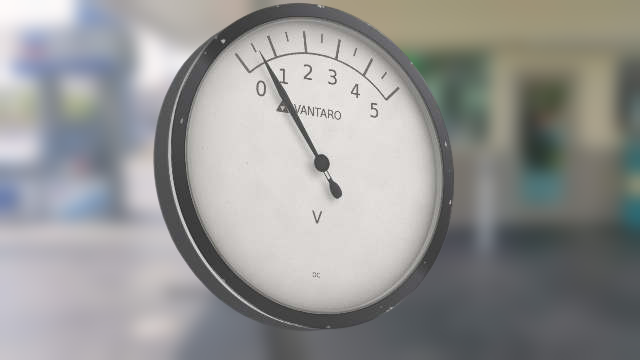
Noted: {"value": 0.5, "unit": "V"}
